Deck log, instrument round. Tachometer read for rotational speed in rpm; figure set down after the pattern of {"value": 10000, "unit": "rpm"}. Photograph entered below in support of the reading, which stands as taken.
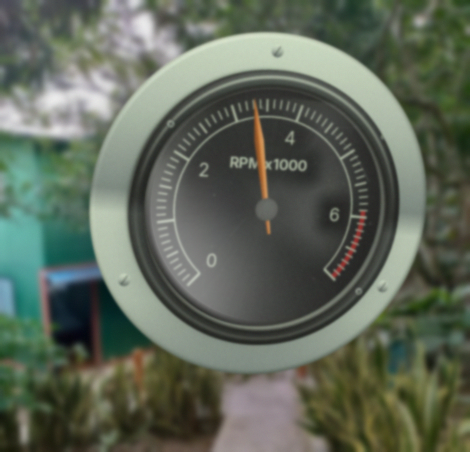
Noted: {"value": 3300, "unit": "rpm"}
